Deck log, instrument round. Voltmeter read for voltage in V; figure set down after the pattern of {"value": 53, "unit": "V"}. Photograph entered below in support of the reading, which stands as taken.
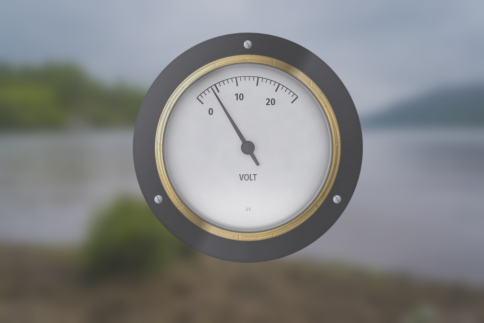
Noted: {"value": 4, "unit": "V"}
